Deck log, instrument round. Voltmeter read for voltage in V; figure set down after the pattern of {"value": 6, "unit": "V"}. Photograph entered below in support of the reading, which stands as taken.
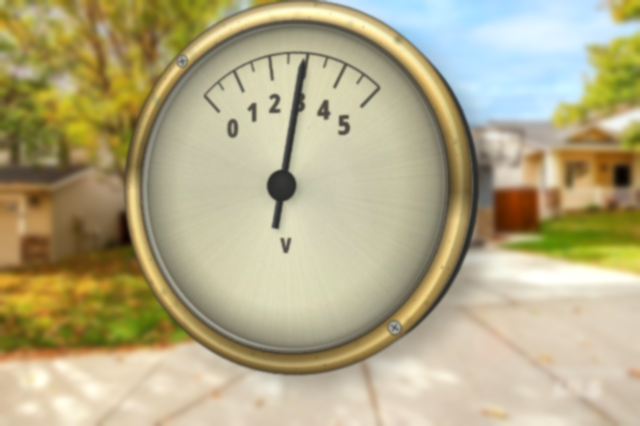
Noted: {"value": 3, "unit": "V"}
